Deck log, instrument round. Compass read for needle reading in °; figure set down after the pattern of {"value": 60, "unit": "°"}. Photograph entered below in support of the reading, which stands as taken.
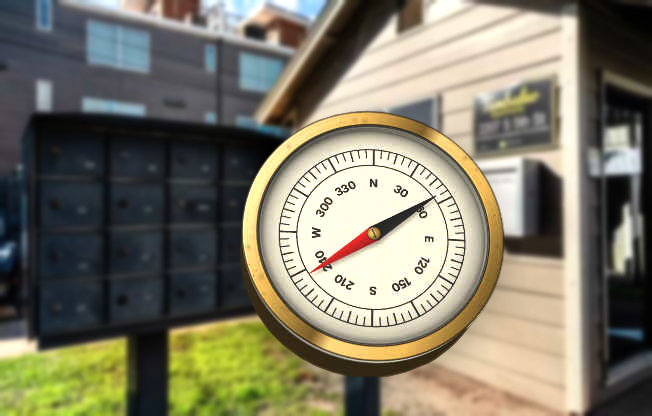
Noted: {"value": 235, "unit": "°"}
